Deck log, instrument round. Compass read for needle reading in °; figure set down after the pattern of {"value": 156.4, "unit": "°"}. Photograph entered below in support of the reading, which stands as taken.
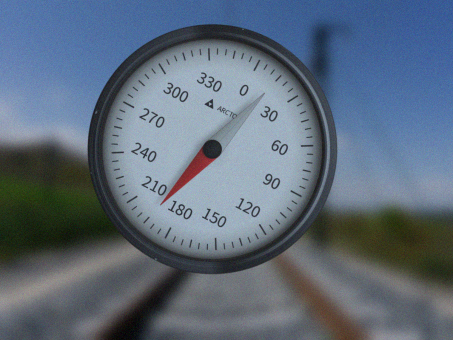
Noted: {"value": 195, "unit": "°"}
